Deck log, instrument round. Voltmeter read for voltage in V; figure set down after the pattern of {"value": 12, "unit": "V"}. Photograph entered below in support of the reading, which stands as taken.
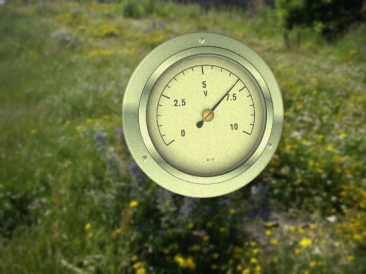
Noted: {"value": 7, "unit": "V"}
